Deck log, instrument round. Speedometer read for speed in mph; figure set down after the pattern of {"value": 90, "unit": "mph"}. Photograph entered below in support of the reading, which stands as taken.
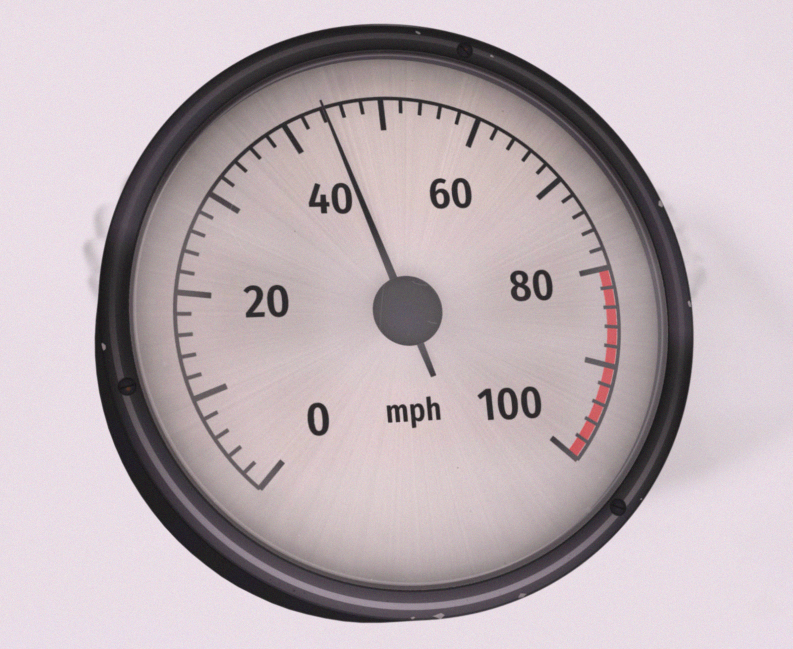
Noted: {"value": 44, "unit": "mph"}
